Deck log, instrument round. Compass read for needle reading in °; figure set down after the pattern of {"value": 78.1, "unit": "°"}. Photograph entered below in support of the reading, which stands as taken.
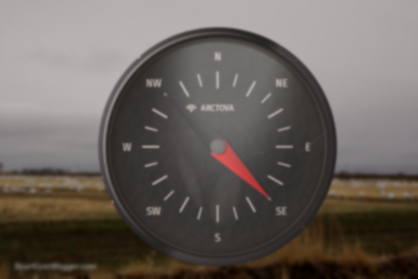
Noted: {"value": 135, "unit": "°"}
